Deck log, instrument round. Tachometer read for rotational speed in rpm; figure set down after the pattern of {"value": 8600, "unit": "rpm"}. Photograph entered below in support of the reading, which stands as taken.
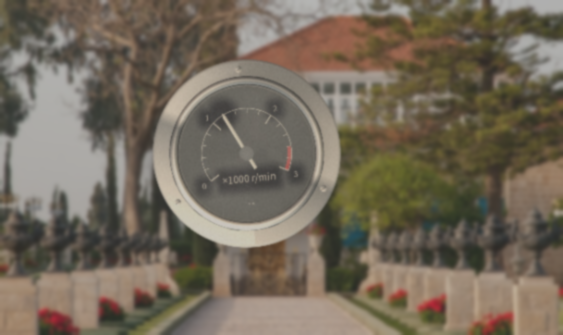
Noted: {"value": 1200, "unit": "rpm"}
